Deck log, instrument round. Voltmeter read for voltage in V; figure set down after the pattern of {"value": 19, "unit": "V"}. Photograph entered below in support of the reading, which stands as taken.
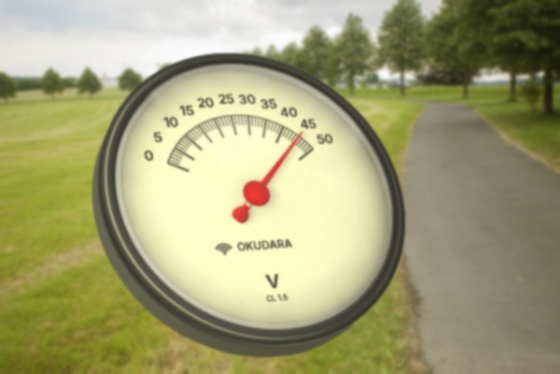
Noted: {"value": 45, "unit": "V"}
